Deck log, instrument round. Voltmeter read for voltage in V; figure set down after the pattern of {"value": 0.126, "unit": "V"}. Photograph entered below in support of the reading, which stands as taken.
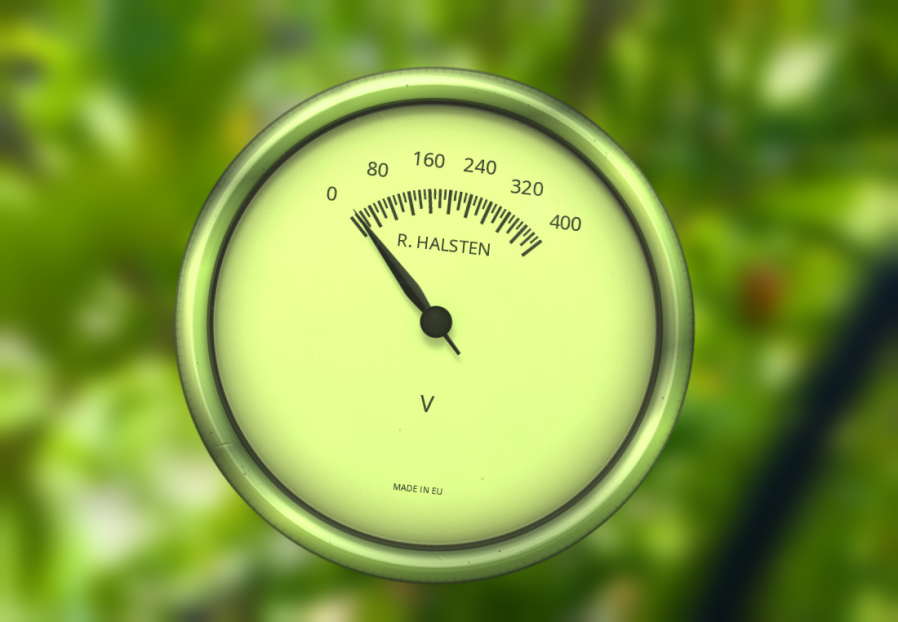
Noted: {"value": 10, "unit": "V"}
